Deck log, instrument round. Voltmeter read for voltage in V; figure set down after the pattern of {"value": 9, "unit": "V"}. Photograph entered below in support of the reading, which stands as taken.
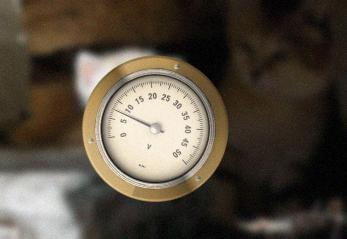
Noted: {"value": 7.5, "unit": "V"}
